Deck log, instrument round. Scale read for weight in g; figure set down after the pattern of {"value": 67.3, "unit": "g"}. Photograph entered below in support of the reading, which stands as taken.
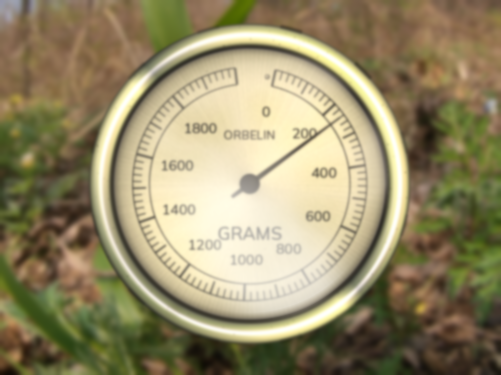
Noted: {"value": 240, "unit": "g"}
